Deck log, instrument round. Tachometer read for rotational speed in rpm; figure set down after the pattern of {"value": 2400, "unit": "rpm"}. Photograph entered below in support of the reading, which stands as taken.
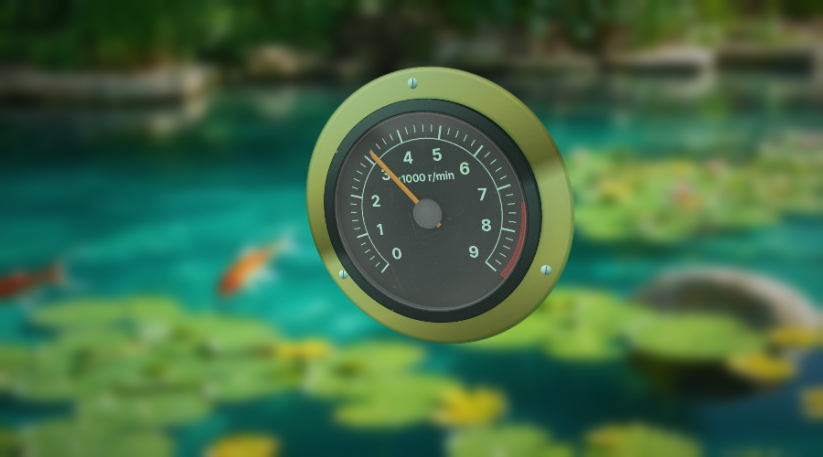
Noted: {"value": 3200, "unit": "rpm"}
